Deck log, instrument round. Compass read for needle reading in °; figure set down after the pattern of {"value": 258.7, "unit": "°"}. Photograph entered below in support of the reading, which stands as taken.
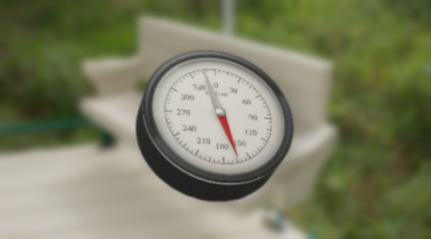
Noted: {"value": 165, "unit": "°"}
